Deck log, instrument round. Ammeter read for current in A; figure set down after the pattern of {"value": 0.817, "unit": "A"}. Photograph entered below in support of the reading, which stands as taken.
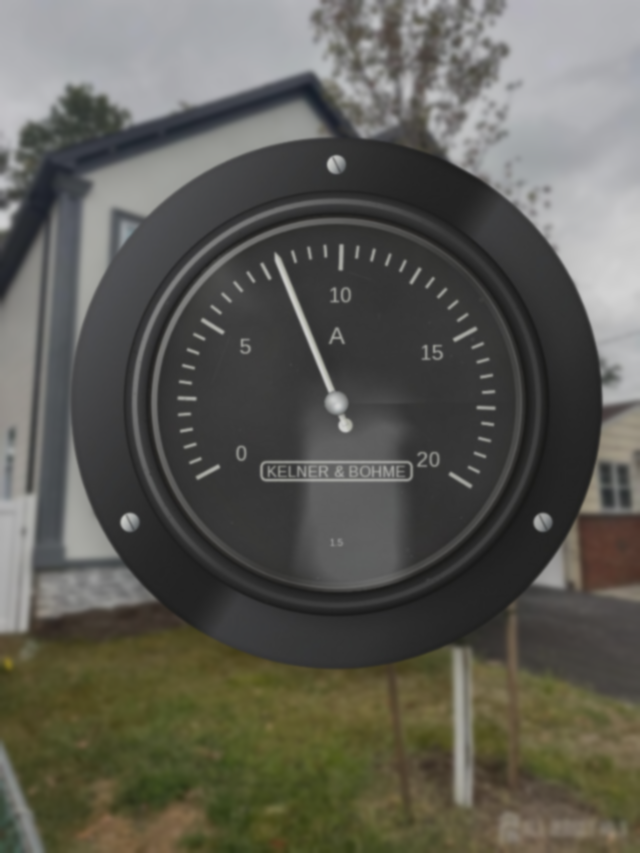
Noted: {"value": 8, "unit": "A"}
